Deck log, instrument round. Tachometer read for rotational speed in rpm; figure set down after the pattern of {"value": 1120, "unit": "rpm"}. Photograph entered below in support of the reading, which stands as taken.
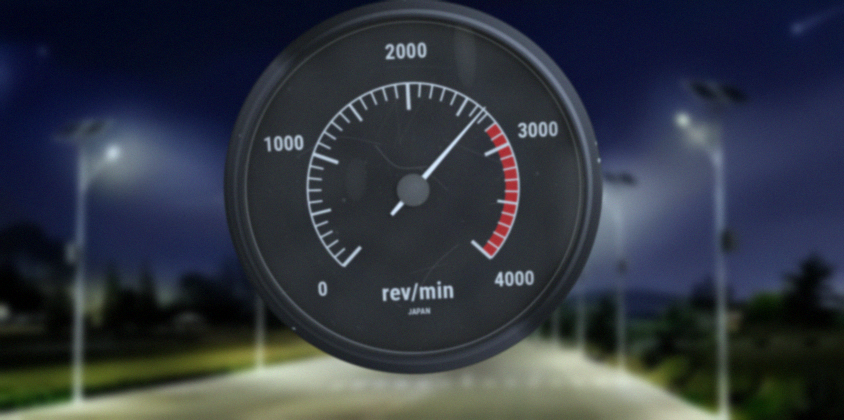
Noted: {"value": 2650, "unit": "rpm"}
